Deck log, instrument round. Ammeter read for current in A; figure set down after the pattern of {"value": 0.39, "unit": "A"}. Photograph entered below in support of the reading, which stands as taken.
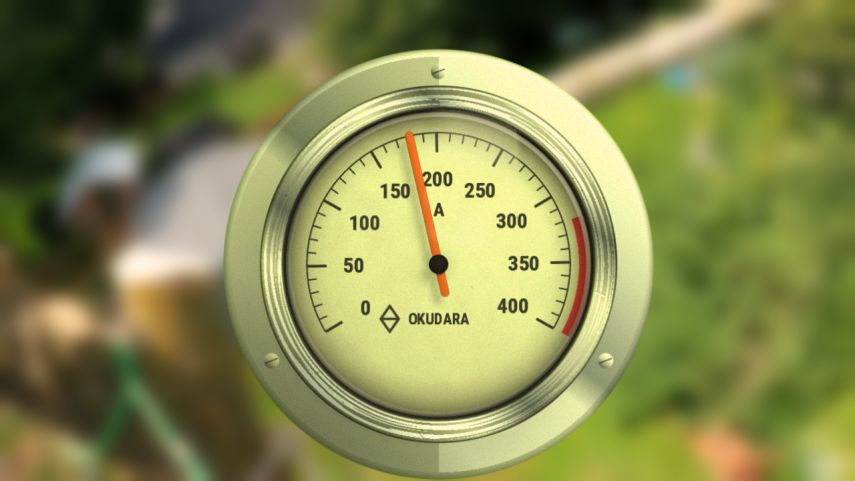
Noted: {"value": 180, "unit": "A"}
